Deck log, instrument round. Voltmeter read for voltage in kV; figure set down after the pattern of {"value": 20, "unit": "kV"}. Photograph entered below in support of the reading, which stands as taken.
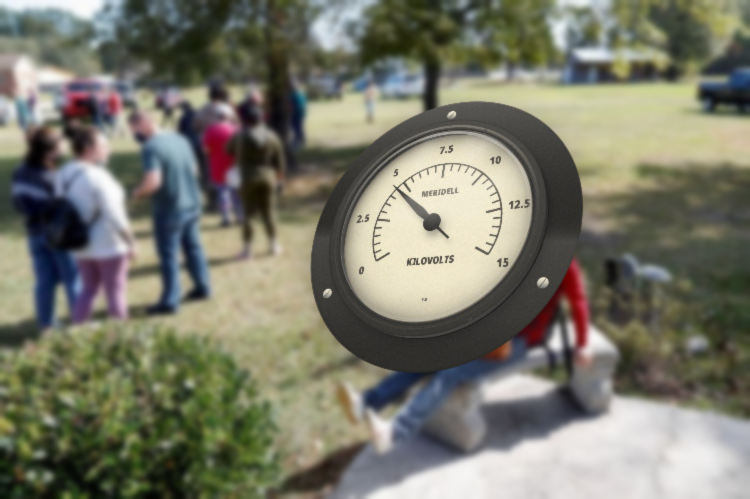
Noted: {"value": 4.5, "unit": "kV"}
